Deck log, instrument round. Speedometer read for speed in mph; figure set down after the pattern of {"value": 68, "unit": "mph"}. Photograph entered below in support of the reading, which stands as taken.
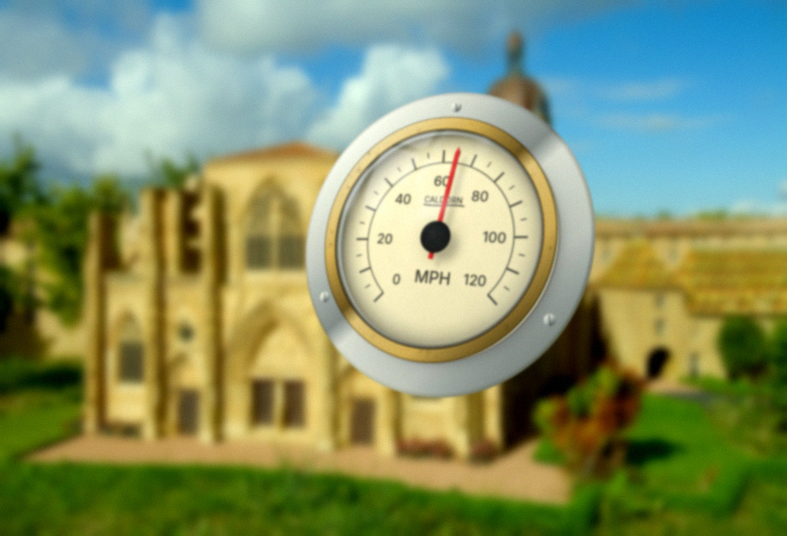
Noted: {"value": 65, "unit": "mph"}
